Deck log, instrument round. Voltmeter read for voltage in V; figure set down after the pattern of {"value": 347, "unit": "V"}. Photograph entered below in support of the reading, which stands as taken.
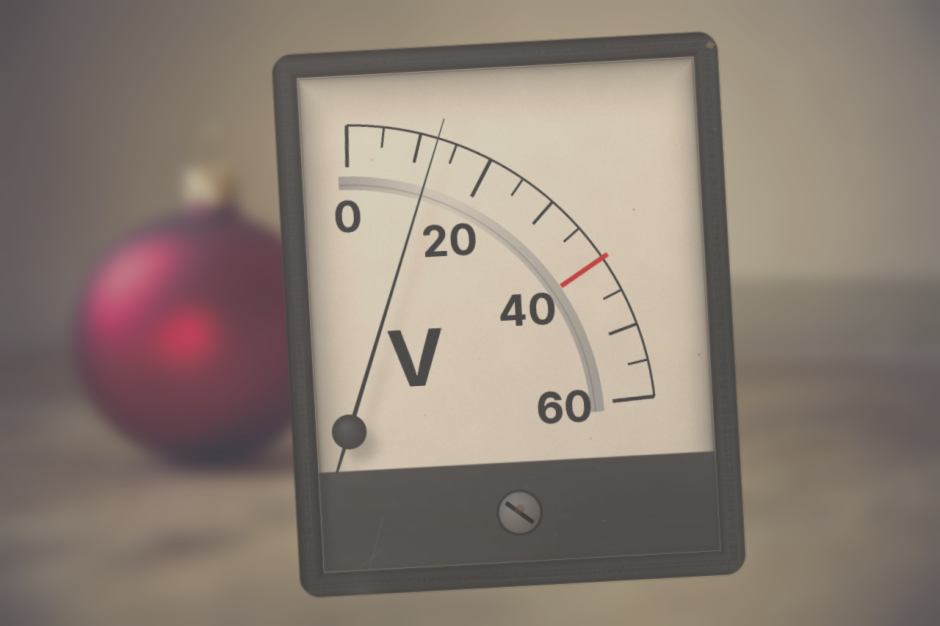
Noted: {"value": 12.5, "unit": "V"}
